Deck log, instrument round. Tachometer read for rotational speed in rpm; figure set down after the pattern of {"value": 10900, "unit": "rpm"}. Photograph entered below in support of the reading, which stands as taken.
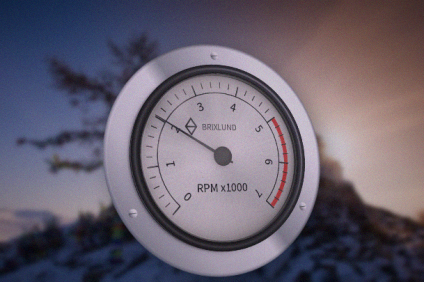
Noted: {"value": 2000, "unit": "rpm"}
